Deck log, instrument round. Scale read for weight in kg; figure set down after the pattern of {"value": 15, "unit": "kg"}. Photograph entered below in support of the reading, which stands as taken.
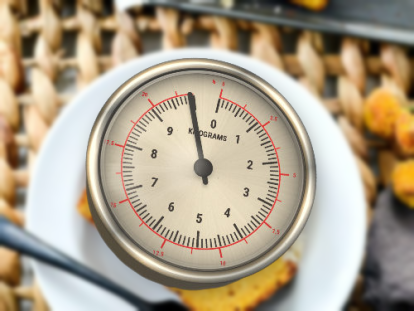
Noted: {"value": 9.9, "unit": "kg"}
